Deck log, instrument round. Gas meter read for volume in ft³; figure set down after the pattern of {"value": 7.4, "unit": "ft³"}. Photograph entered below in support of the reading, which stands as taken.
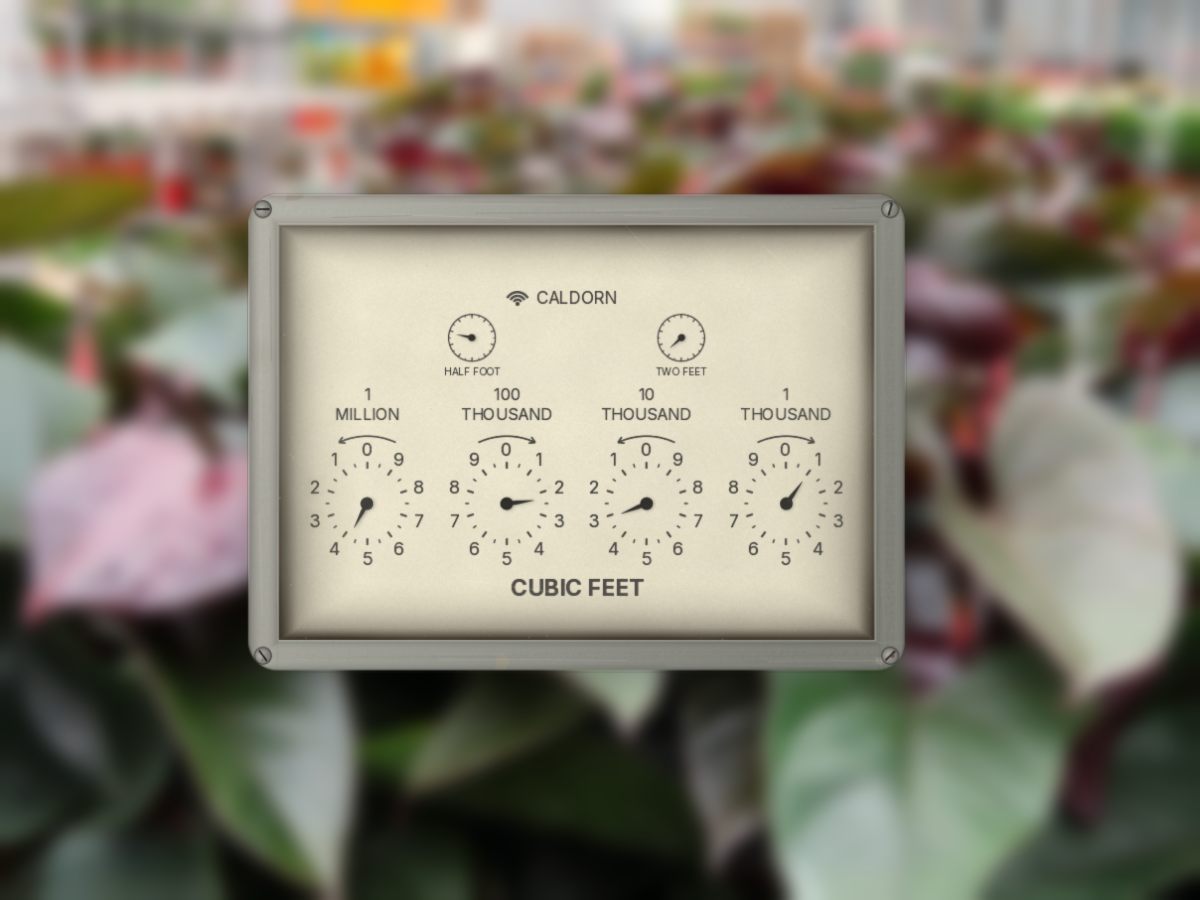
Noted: {"value": 423100, "unit": "ft³"}
